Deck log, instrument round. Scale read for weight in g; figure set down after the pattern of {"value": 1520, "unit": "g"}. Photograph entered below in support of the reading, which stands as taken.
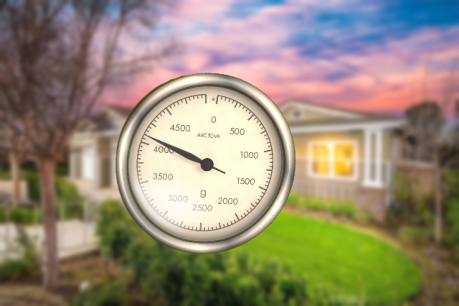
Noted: {"value": 4100, "unit": "g"}
